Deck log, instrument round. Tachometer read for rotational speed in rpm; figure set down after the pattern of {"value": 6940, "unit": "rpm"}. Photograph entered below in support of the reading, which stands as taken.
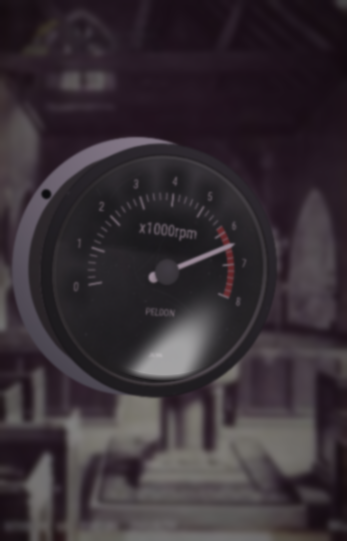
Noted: {"value": 6400, "unit": "rpm"}
